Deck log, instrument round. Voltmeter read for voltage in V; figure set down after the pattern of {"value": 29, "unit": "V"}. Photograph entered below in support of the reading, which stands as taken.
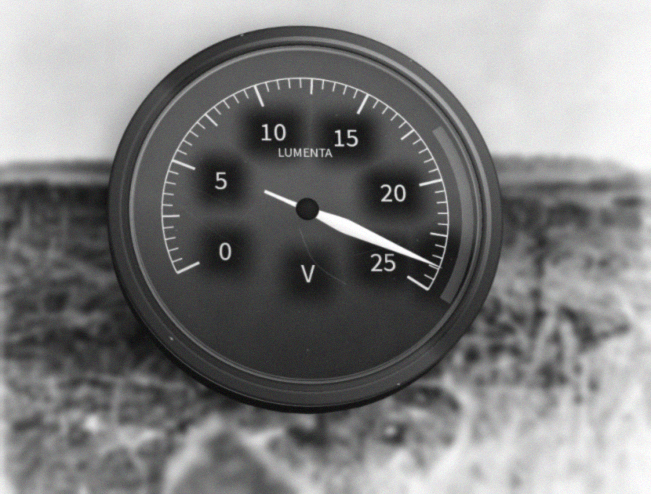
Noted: {"value": 24, "unit": "V"}
